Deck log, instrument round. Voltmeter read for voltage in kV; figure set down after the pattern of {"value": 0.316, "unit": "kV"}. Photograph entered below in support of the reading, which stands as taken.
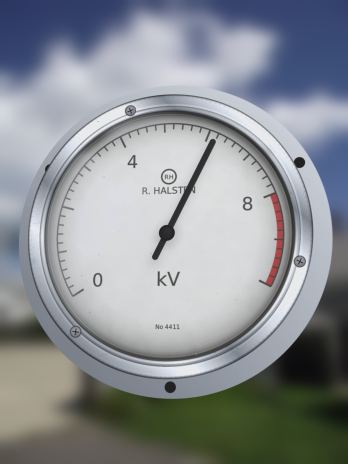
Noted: {"value": 6.2, "unit": "kV"}
